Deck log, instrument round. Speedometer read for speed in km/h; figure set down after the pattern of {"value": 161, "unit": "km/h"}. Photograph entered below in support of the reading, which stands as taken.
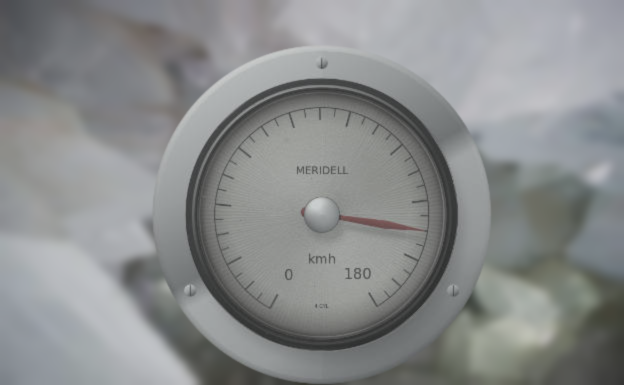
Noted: {"value": 150, "unit": "km/h"}
